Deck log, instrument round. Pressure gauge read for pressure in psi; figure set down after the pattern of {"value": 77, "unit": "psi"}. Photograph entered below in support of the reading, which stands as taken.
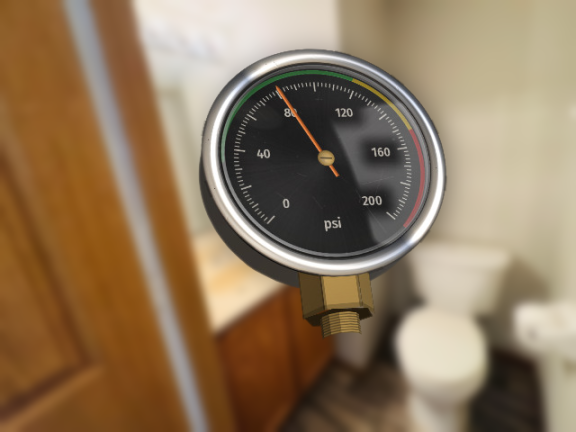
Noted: {"value": 80, "unit": "psi"}
